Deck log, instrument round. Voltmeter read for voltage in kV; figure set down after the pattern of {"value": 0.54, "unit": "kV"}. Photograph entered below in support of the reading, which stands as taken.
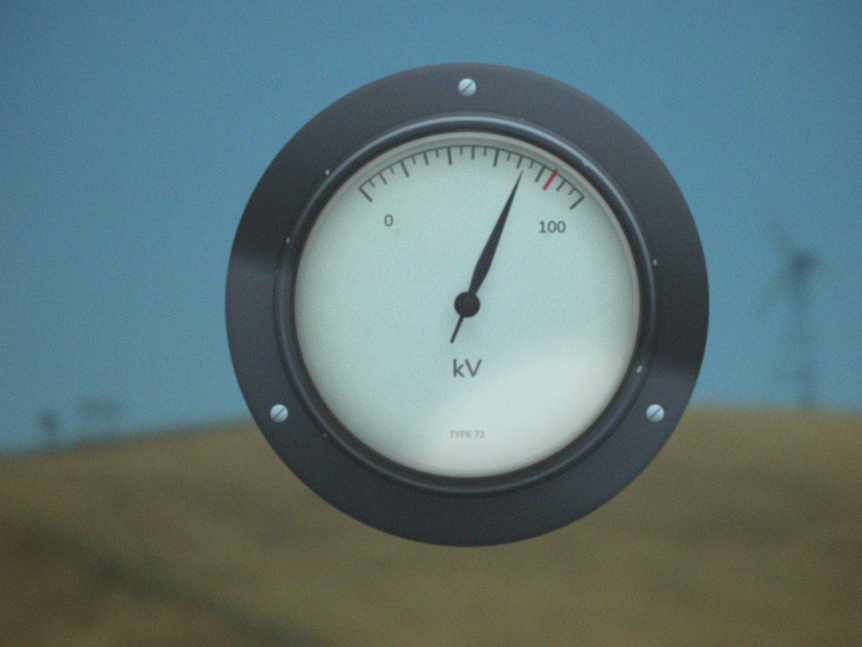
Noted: {"value": 72.5, "unit": "kV"}
